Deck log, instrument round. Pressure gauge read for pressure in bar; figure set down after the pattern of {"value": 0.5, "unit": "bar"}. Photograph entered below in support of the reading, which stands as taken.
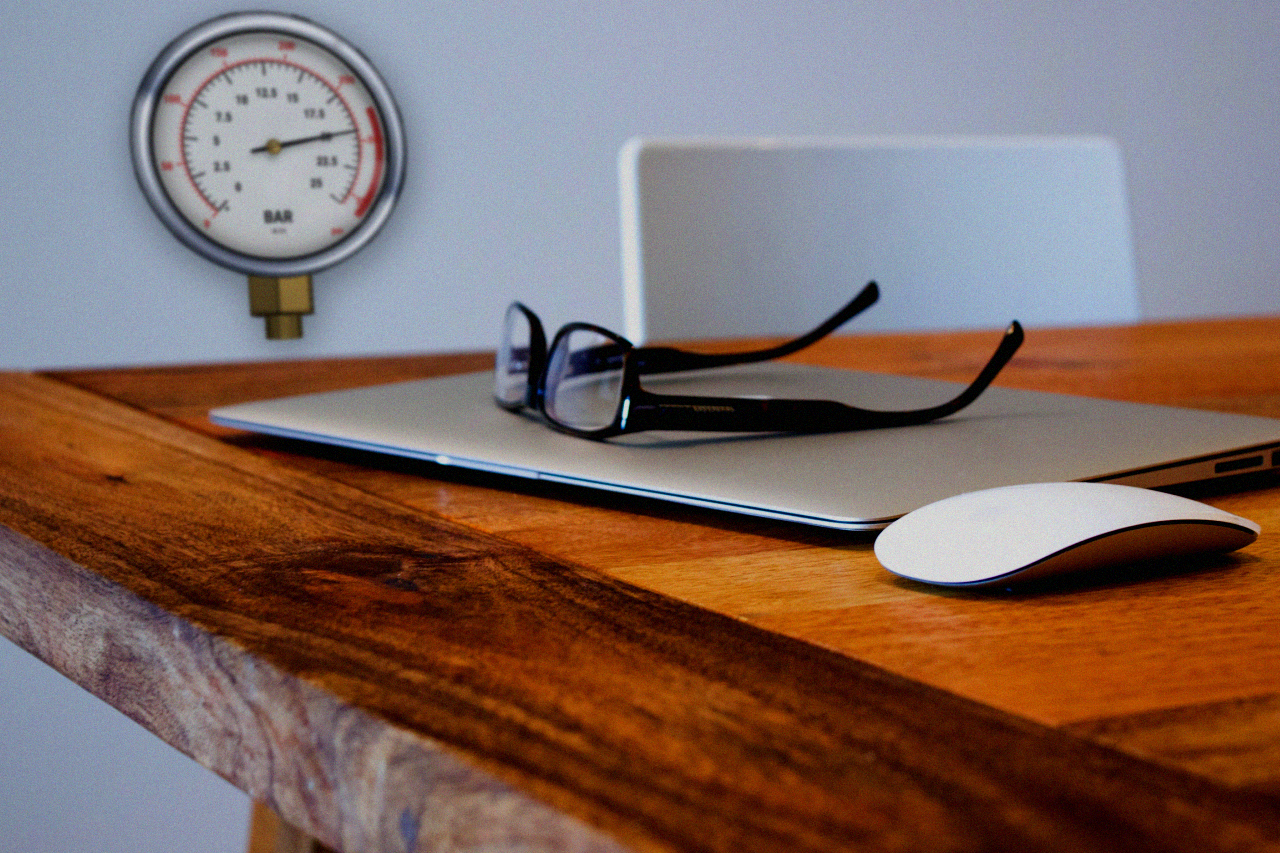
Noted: {"value": 20, "unit": "bar"}
